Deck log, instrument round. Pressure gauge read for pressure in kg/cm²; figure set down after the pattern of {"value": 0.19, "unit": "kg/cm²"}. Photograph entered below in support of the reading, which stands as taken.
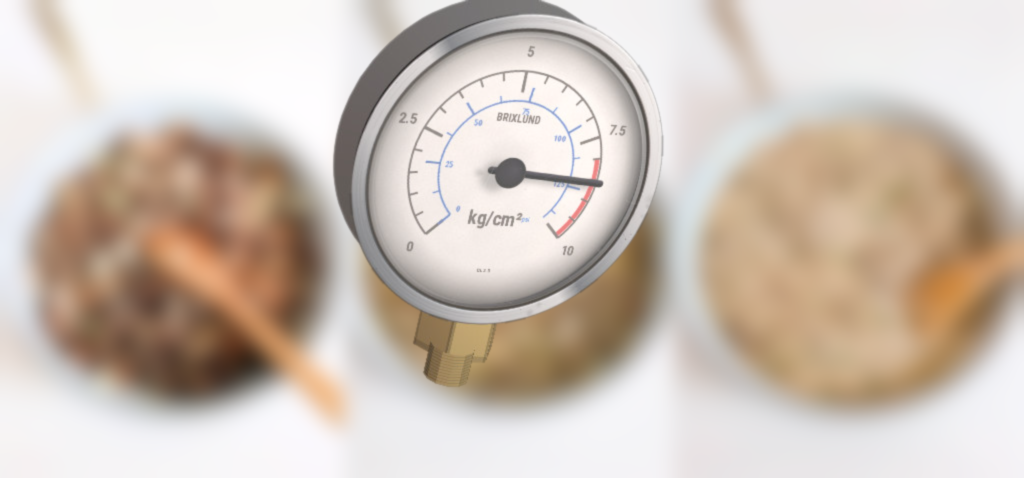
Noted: {"value": 8.5, "unit": "kg/cm²"}
